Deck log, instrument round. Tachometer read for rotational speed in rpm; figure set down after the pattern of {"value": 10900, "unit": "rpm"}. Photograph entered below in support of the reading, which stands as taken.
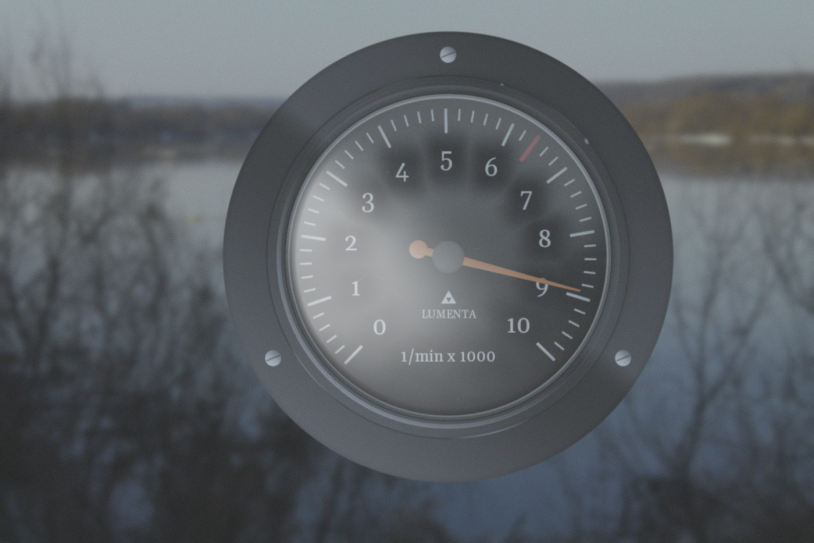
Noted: {"value": 8900, "unit": "rpm"}
